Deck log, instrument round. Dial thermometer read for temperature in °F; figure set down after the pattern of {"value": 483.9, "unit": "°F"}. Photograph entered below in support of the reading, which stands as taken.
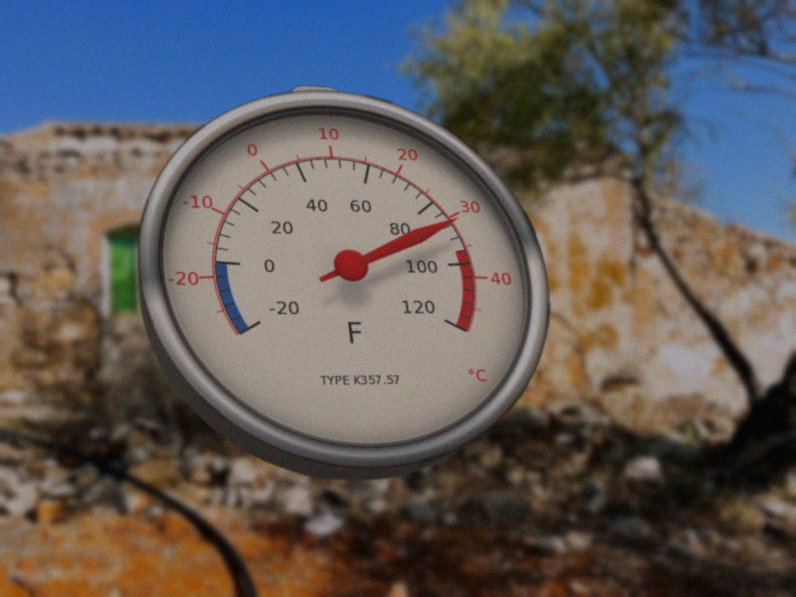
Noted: {"value": 88, "unit": "°F"}
